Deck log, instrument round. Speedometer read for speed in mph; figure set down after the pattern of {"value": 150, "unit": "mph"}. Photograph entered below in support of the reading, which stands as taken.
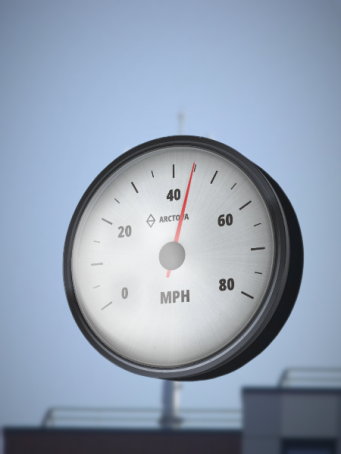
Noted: {"value": 45, "unit": "mph"}
